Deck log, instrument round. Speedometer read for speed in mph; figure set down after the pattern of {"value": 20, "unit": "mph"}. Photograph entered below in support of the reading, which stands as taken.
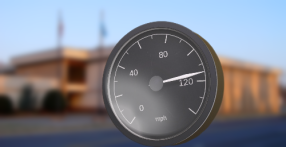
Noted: {"value": 115, "unit": "mph"}
